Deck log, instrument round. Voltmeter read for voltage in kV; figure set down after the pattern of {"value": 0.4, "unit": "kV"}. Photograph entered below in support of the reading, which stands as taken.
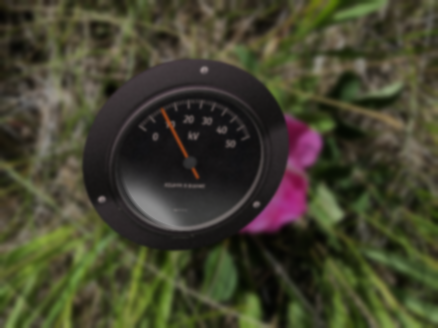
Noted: {"value": 10, "unit": "kV"}
